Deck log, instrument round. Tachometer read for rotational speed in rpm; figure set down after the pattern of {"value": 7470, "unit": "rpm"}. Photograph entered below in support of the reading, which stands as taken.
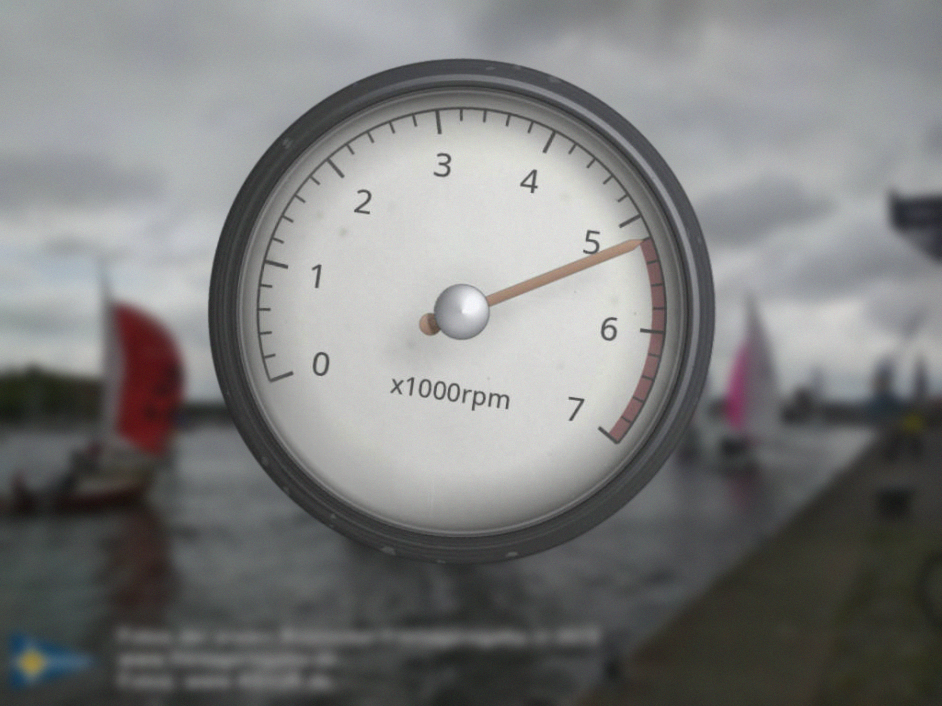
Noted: {"value": 5200, "unit": "rpm"}
